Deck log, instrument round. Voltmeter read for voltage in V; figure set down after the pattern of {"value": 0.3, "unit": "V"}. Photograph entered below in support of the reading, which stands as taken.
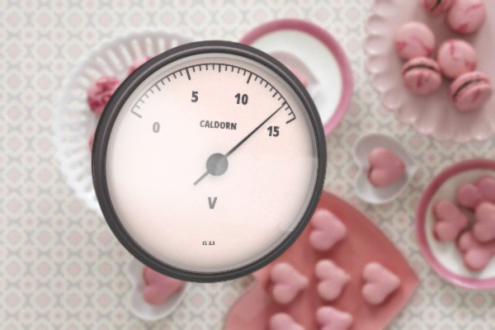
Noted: {"value": 13.5, "unit": "V"}
